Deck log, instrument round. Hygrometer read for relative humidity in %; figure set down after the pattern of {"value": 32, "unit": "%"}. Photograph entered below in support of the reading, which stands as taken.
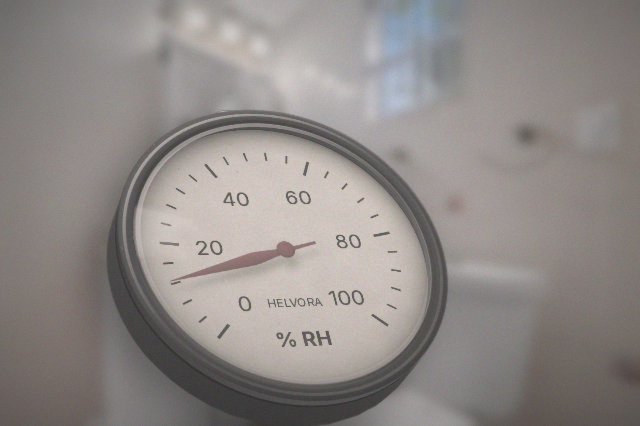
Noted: {"value": 12, "unit": "%"}
